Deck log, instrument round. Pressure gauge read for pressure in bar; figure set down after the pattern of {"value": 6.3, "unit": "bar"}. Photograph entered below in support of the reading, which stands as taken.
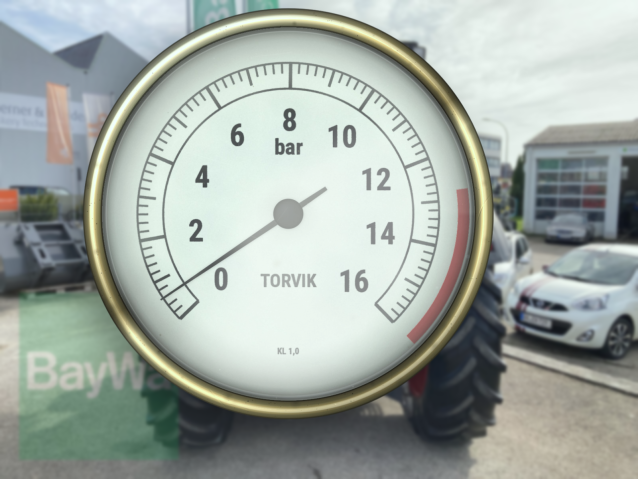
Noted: {"value": 0.6, "unit": "bar"}
